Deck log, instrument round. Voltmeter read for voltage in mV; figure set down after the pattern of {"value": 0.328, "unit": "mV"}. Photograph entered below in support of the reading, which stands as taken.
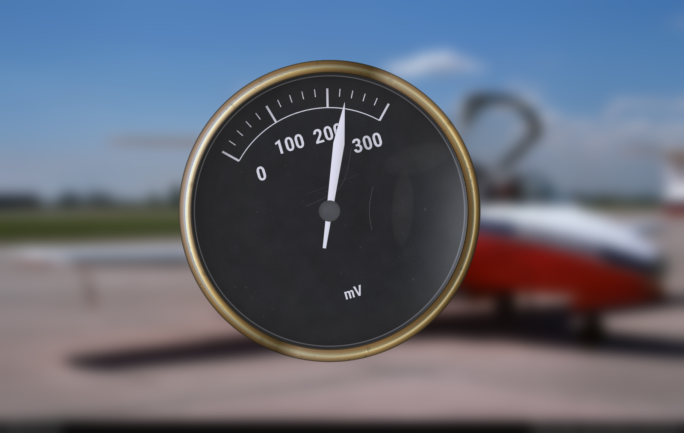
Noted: {"value": 230, "unit": "mV"}
